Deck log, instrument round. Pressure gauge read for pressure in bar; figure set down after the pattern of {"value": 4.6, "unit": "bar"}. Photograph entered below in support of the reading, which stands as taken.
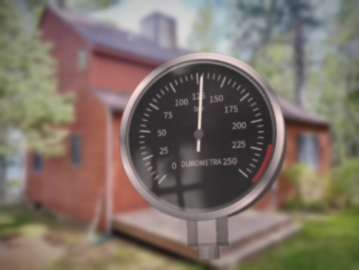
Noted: {"value": 130, "unit": "bar"}
